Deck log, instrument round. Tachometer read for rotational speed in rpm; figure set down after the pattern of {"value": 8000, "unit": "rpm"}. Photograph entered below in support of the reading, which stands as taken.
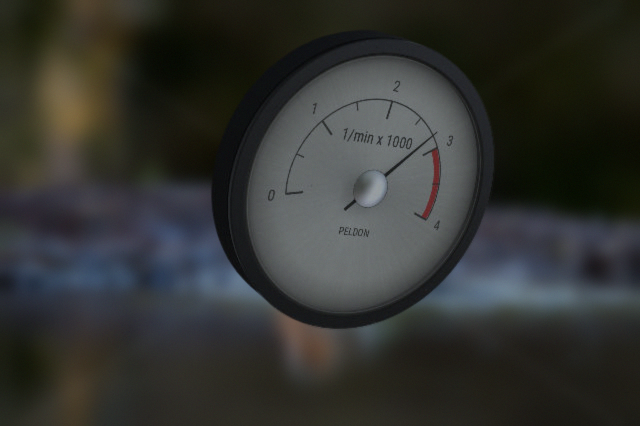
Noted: {"value": 2750, "unit": "rpm"}
